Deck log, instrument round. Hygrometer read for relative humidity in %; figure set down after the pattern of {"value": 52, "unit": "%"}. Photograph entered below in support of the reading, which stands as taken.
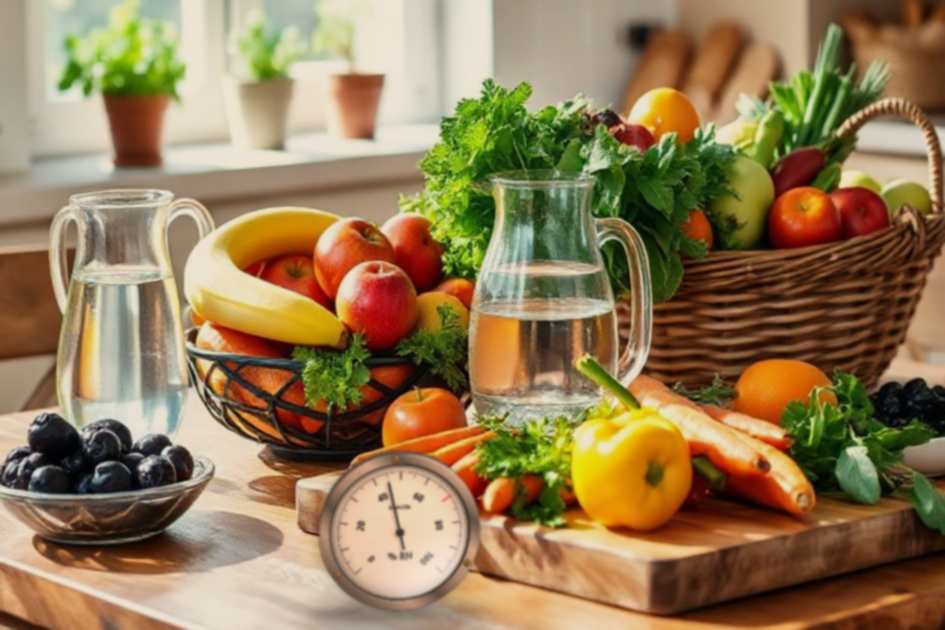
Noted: {"value": 45, "unit": "%"}
